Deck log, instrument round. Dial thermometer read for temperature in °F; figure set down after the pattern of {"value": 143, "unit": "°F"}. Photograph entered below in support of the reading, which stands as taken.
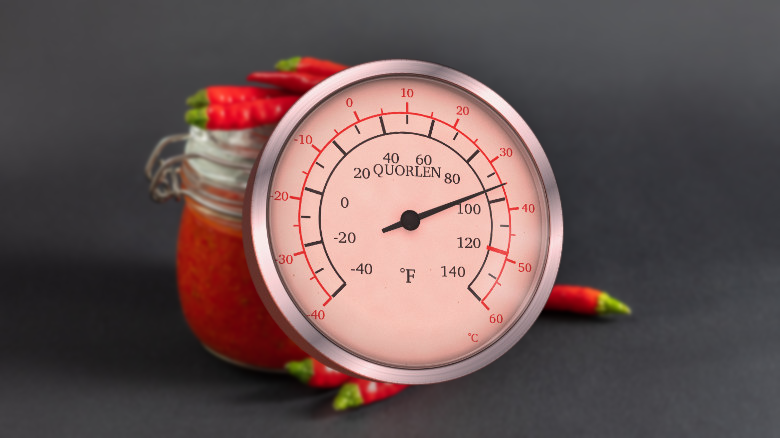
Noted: {"value": 95, "unit": "°F"}
